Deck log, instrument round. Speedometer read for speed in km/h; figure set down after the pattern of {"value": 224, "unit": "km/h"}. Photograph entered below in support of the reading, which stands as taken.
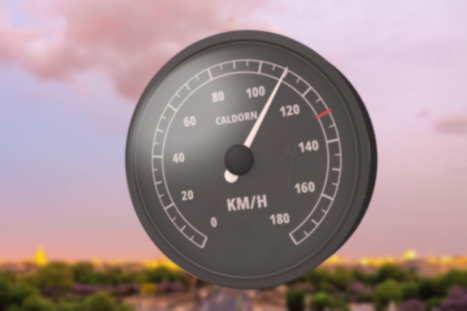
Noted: {"value": 110, "unit": "km/h"}
